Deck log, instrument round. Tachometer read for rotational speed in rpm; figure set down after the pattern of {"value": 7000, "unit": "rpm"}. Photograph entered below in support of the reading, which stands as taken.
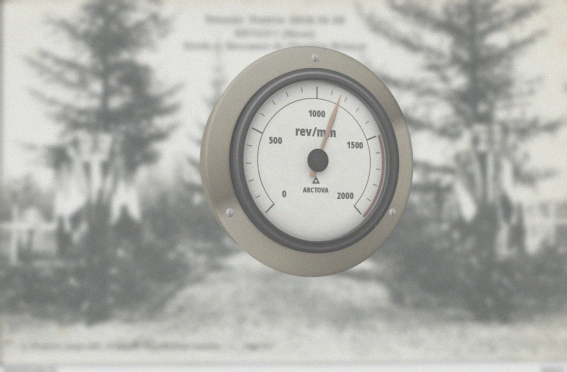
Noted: {"value": 1150, "unit": "rpm"}
